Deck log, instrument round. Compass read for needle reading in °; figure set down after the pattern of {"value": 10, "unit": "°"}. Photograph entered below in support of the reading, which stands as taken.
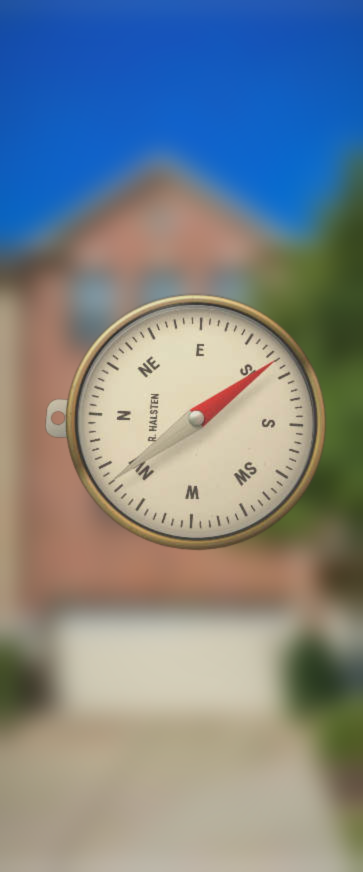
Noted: {"value": 140, "unit": "°"}
